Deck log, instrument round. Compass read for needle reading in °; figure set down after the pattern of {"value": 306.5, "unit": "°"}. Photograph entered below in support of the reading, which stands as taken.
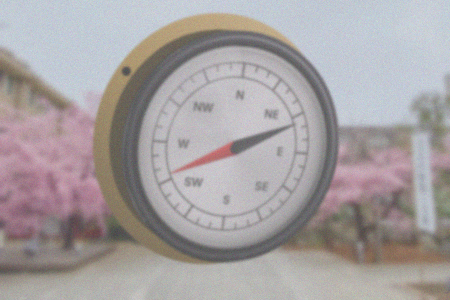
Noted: {"value": 245, "unit": "°"}
